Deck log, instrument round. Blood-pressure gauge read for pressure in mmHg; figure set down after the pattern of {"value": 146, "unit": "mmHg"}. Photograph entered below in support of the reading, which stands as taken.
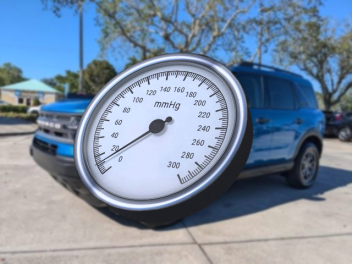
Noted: {"value": 10, "unit": "mmHg"}
